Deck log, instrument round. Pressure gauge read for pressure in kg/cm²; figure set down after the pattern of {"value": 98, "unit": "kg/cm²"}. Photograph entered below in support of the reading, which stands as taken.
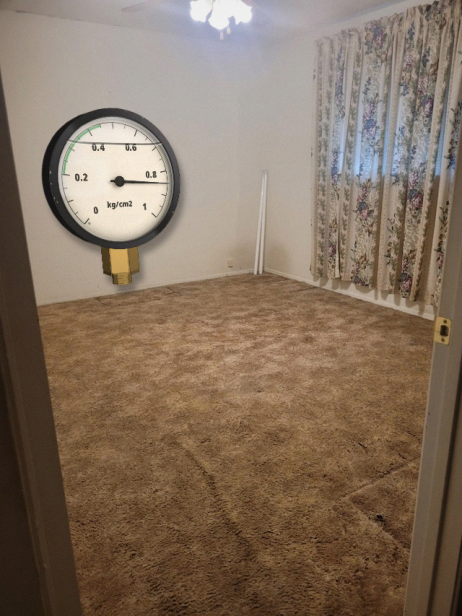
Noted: {"value": 0.85, "unit": "kg/cm²"}
